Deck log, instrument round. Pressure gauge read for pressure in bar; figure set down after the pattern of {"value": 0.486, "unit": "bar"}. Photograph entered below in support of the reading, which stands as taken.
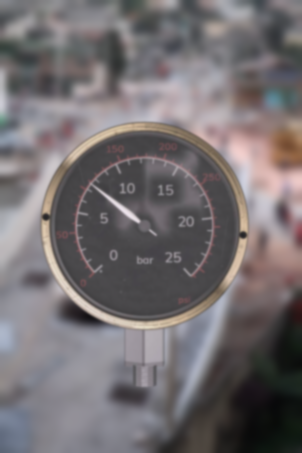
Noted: {"value": 7.5, "unit": "bar"}
